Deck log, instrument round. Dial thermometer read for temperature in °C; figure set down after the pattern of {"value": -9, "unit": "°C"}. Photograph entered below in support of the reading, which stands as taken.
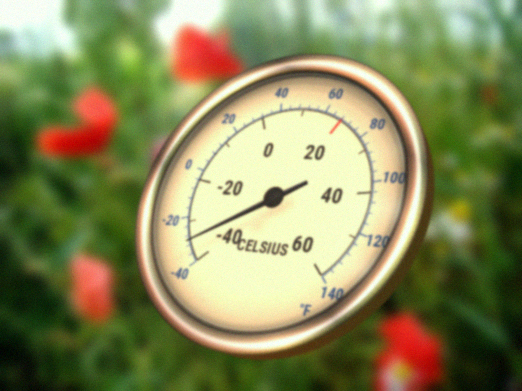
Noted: {"value": -35, "unit": "°C"}
